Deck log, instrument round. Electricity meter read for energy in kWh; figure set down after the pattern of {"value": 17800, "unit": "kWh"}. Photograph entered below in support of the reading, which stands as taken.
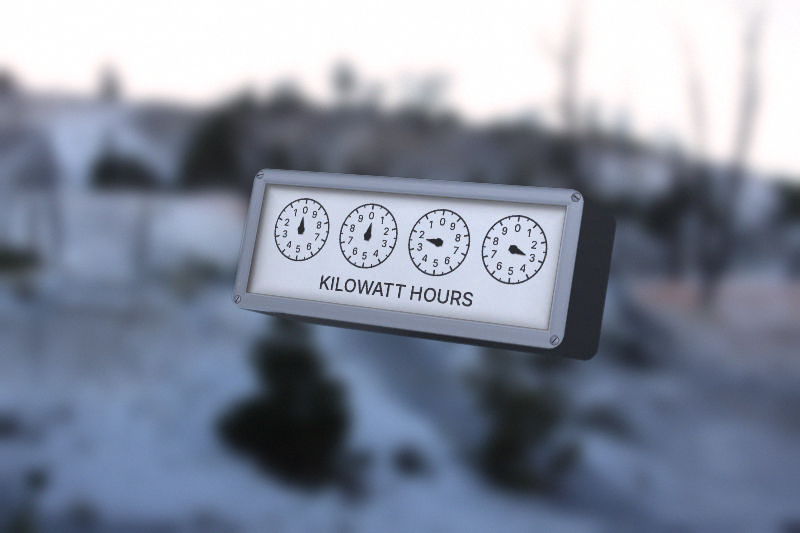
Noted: {"value": 23, "unit": "kWh"}
